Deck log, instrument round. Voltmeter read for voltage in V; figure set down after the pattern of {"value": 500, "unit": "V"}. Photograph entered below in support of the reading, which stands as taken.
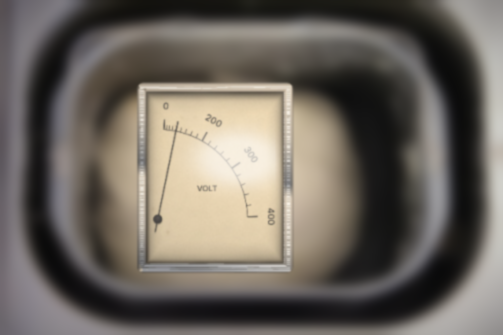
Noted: {"value": 100, "unit": "V"}
